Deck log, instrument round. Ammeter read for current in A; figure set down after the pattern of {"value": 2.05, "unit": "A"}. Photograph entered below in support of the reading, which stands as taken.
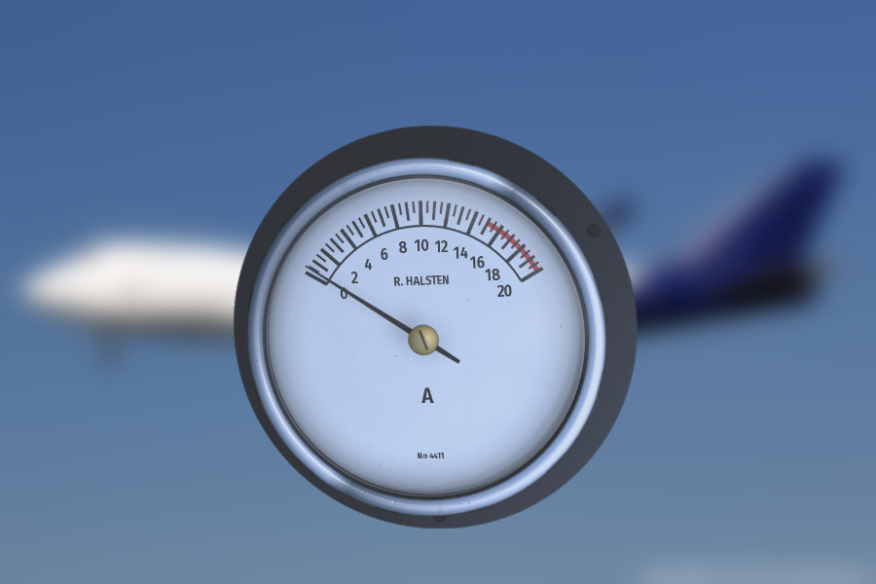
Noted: {"value": 0.5, "unit": "A"}
